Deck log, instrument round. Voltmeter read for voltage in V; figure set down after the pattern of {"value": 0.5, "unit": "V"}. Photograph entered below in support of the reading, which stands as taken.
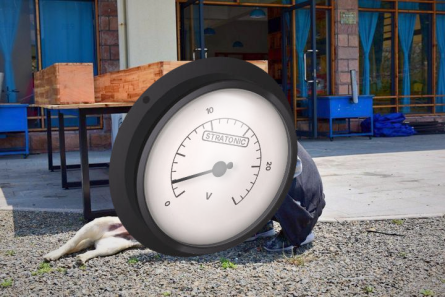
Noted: {"value": 2, "unit": "V"}
